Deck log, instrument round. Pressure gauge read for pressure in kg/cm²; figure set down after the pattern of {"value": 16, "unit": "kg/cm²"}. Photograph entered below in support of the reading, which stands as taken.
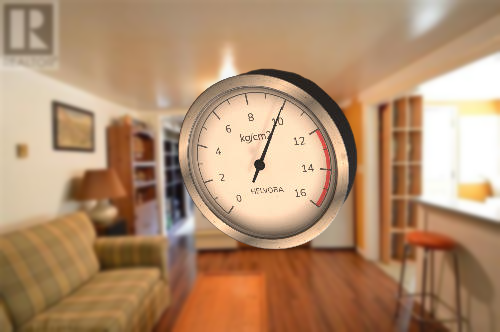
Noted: {"value": 10, "unit": "kg/cm²"}
